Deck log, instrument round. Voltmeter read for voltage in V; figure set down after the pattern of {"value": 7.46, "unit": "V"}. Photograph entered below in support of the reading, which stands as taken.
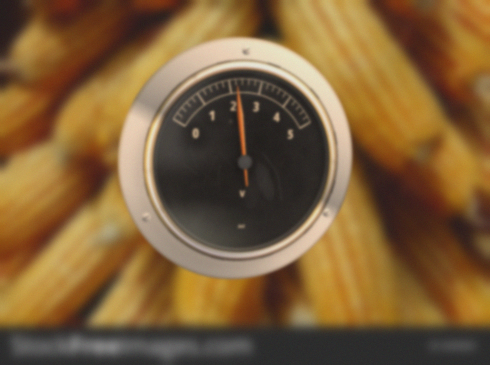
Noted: {"value": 2.2, "unit": "V"}
